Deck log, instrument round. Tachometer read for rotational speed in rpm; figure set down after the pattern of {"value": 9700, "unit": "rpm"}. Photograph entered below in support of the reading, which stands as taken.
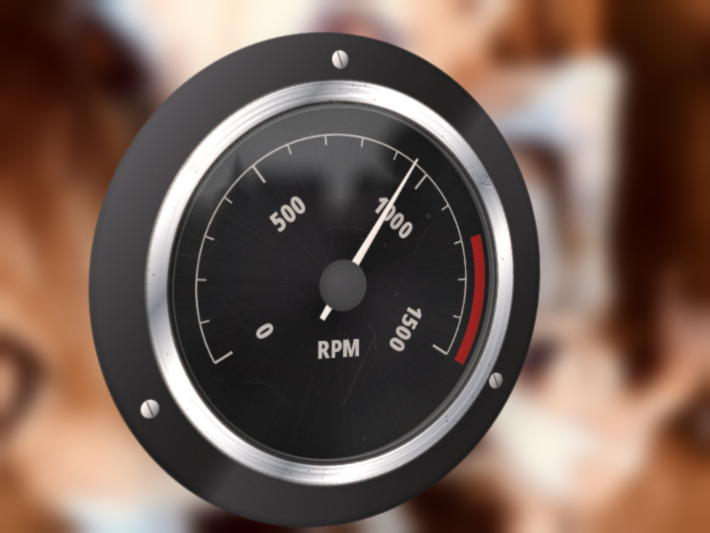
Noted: {"value": 950, "unit": "rpm"}
